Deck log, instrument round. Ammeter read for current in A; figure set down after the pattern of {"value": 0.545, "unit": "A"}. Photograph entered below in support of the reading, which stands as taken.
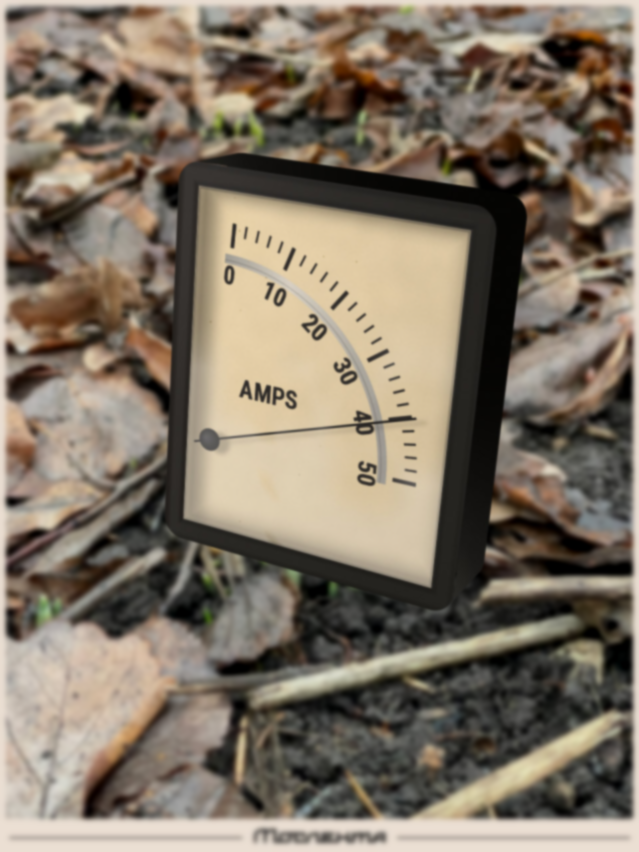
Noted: {"value": 40, "unit": "A"}
